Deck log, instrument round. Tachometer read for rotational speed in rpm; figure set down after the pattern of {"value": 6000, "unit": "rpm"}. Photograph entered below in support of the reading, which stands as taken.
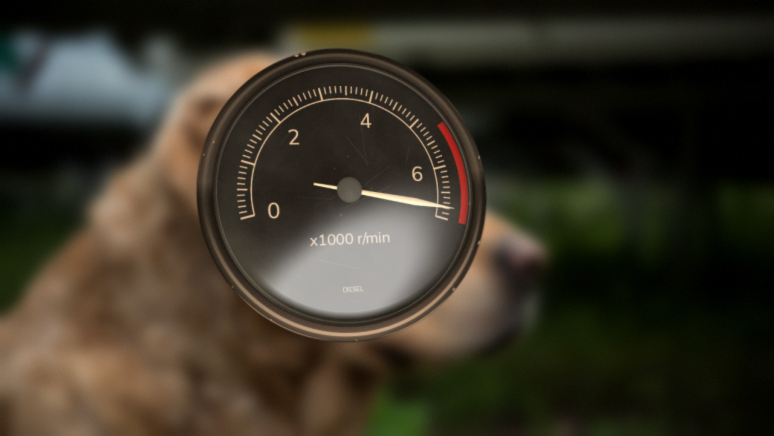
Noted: {"value": 6800, "unit": "rpm"}
